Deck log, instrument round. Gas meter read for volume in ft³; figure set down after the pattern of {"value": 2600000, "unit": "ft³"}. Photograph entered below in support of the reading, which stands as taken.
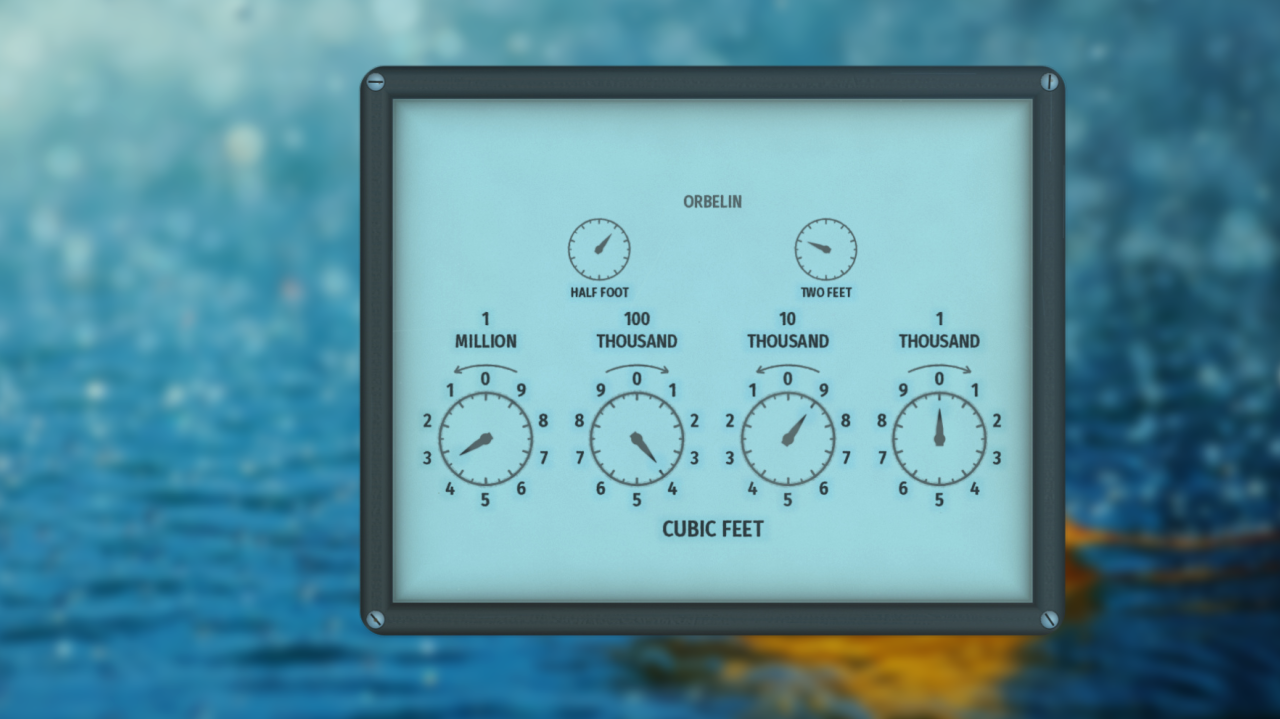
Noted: {"value": 339000, "unit": "ft³"}
